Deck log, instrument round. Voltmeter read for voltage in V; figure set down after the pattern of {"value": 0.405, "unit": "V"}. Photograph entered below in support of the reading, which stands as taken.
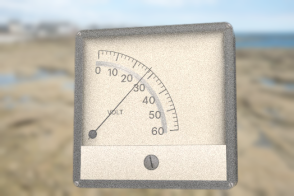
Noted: {"value": 28, "unit": "V"}
